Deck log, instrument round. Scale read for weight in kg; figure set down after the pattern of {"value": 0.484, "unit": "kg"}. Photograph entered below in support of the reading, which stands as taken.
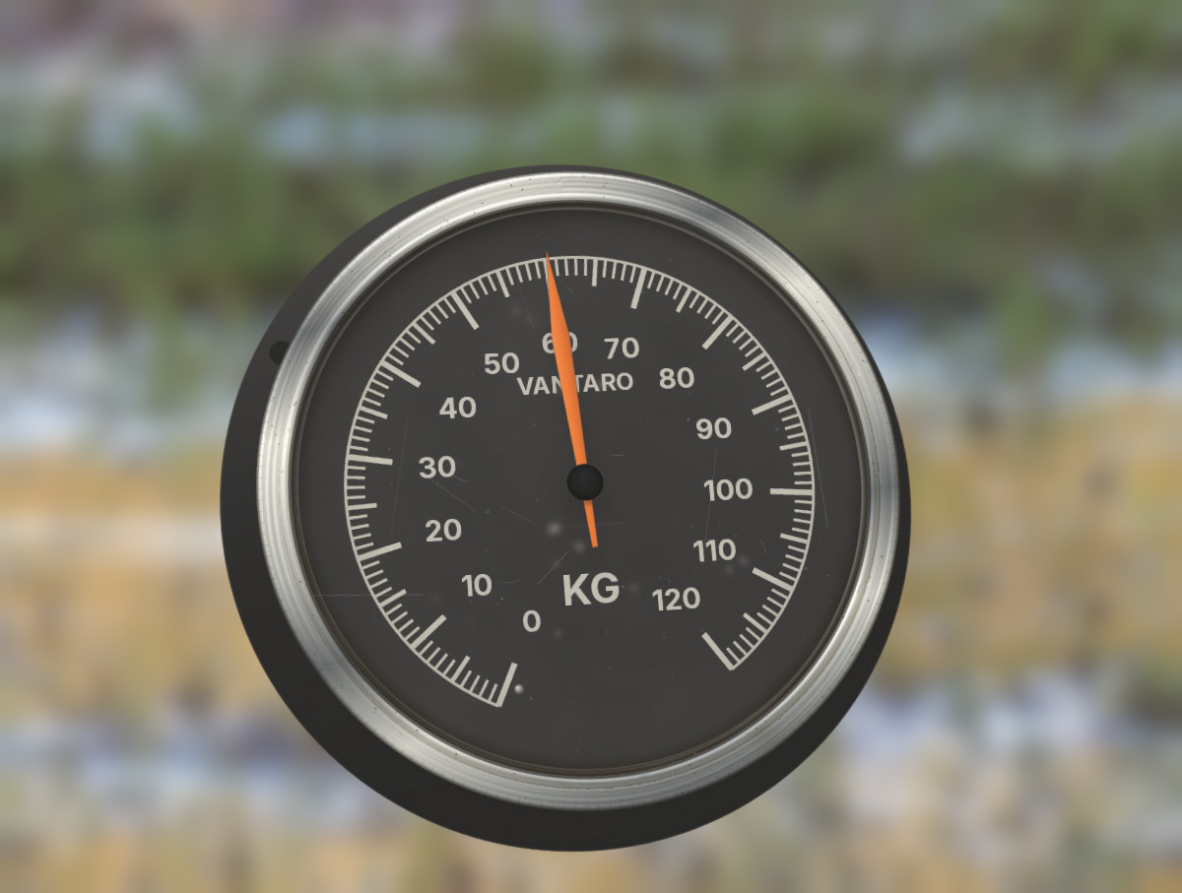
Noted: {"value": 60, "unit": "kg"}
